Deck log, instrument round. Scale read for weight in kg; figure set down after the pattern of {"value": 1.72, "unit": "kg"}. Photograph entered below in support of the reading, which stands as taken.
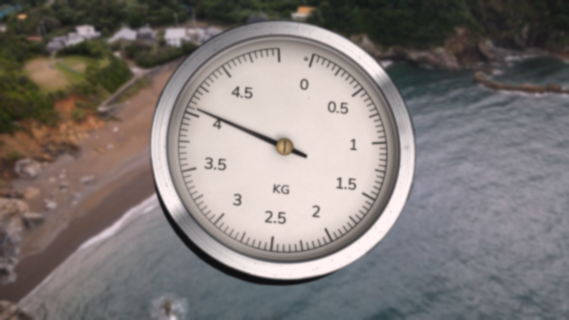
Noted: {"value": 4.05, "unit": "kg"}
